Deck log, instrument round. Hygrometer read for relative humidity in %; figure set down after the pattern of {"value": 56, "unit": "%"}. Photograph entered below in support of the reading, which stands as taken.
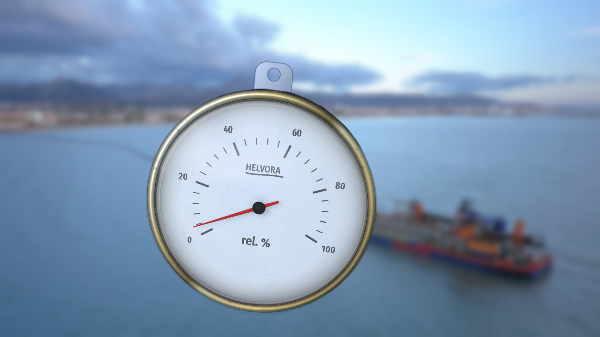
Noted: {"value": 4, "unit": "%"}
